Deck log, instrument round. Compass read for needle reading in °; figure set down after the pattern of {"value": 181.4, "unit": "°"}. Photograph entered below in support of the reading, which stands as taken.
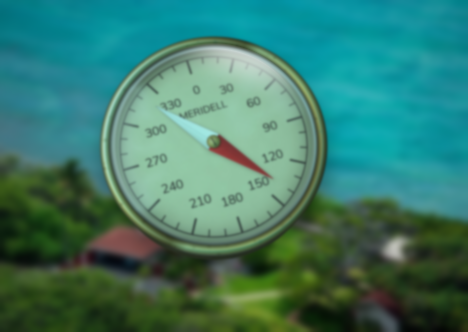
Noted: {"value": 140, "unit": "°"}
